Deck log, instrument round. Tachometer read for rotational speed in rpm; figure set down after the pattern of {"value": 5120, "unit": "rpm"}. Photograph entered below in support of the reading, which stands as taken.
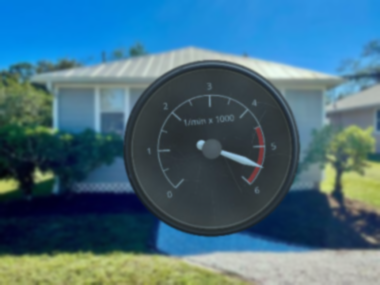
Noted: {"value": 5500, "unit": "rpm"}
